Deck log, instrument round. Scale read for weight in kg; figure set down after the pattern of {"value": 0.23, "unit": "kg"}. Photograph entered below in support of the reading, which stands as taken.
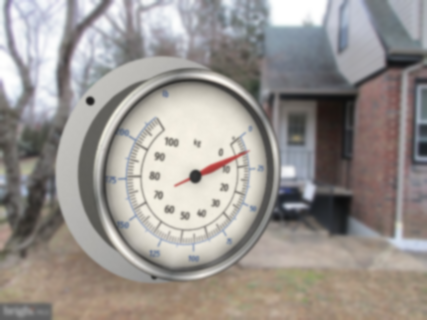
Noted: {"value": 5, "unit": "kg"}
